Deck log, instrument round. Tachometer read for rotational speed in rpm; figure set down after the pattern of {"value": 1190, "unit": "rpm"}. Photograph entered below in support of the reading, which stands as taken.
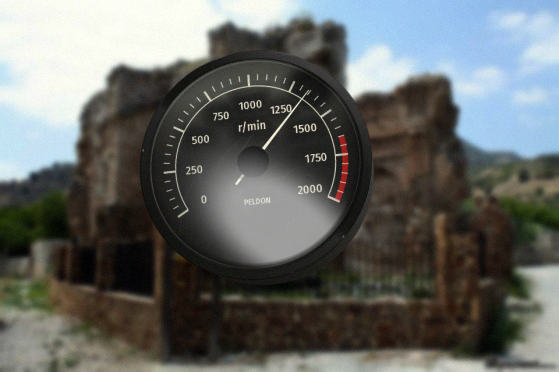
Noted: {"value": 1350, "unit": "rpm"}
